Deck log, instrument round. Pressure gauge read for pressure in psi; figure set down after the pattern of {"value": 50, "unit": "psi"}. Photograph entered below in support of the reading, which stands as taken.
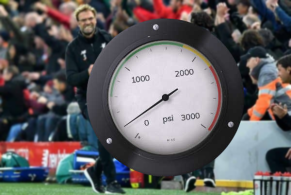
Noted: {"value": 200, "unit": "psi"}
